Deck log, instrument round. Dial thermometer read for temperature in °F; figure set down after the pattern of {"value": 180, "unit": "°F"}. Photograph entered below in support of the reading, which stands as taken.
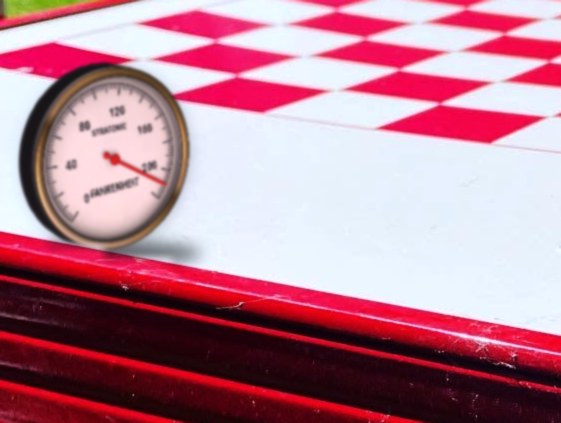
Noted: {"value": 210, "unit": "°F"}
